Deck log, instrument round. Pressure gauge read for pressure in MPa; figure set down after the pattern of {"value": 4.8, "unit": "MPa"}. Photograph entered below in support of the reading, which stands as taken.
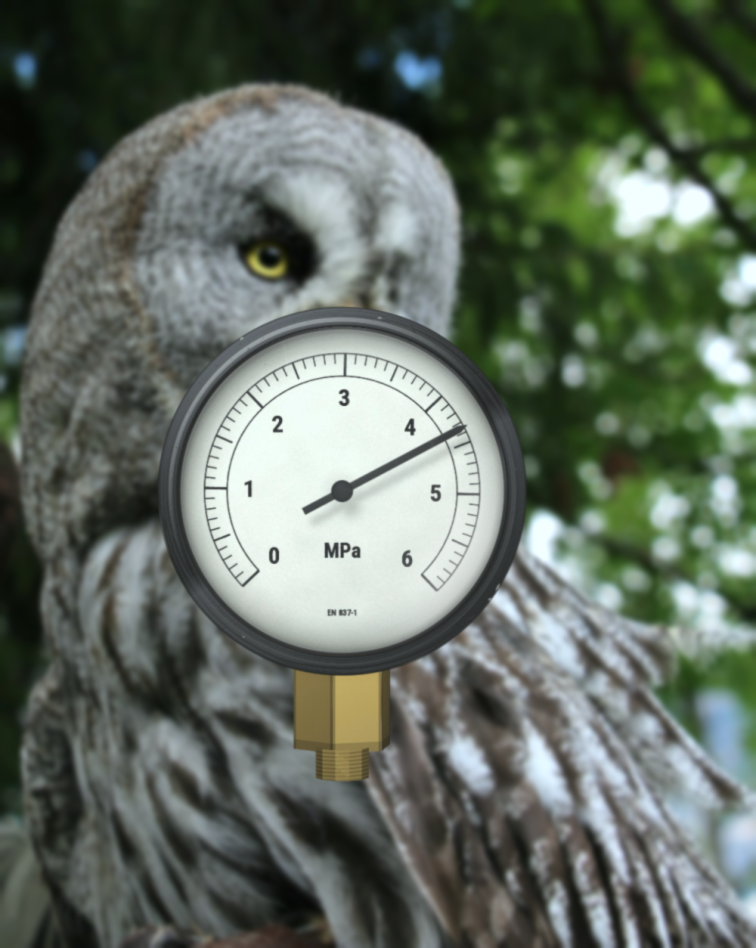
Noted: {"value": 4.35, "unit": "MPa"}
